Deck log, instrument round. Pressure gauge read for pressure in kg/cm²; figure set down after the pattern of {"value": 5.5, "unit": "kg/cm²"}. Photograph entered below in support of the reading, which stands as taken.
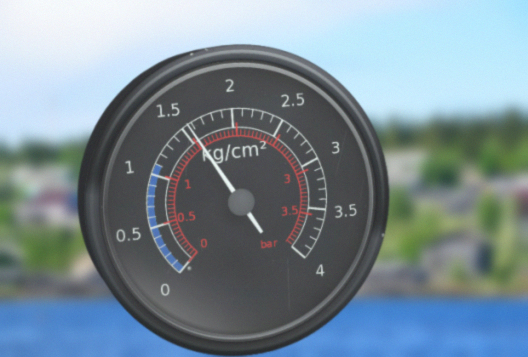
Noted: {"value": 1.55, "unit": "kg/cm²"}
